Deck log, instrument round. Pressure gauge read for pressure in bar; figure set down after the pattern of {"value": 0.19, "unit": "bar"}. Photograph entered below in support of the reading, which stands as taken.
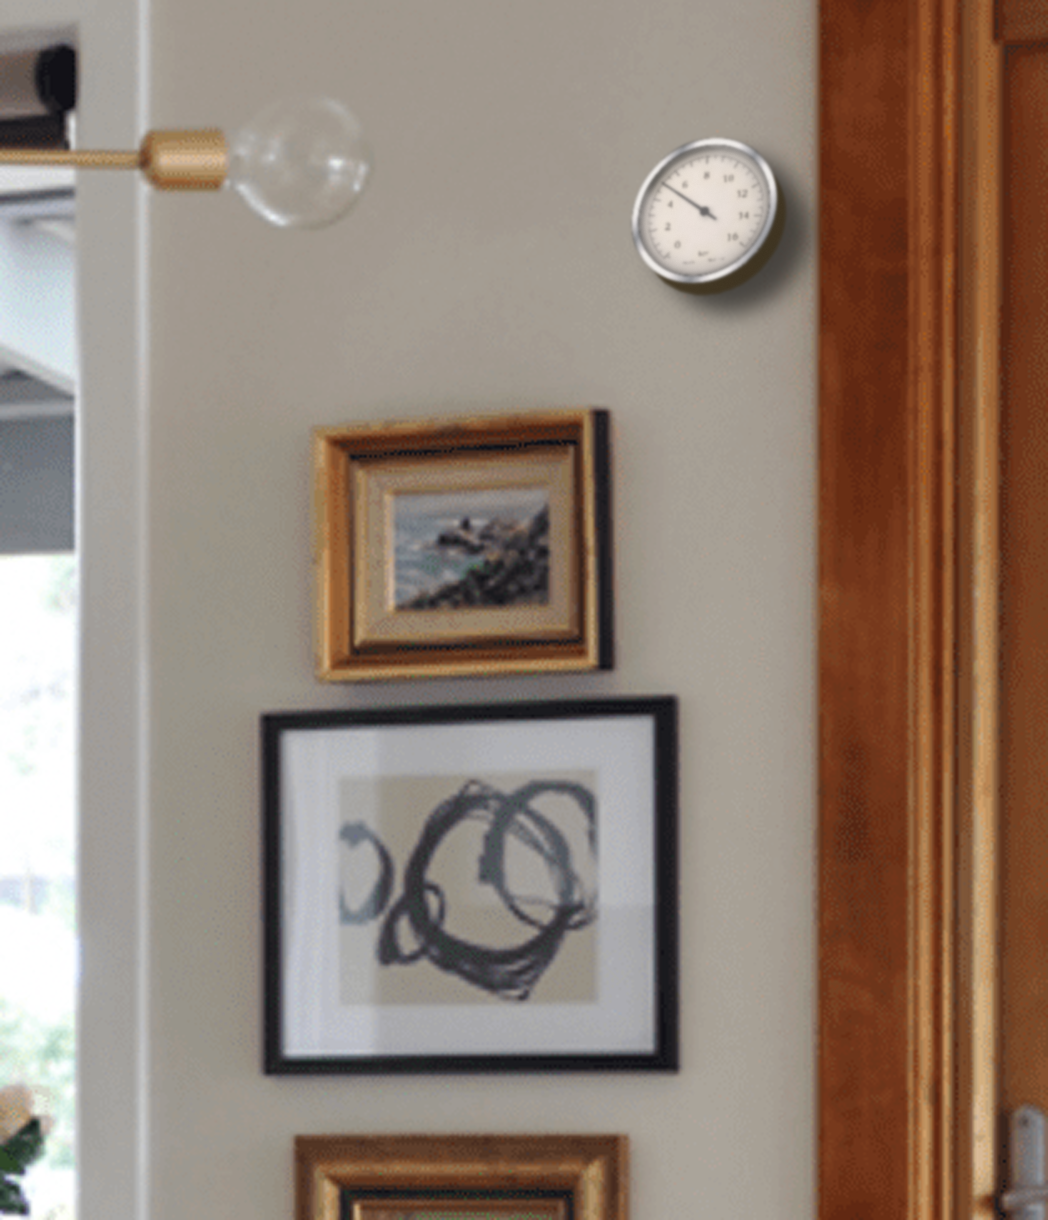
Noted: {"value": 5, "unit": "bar"}
